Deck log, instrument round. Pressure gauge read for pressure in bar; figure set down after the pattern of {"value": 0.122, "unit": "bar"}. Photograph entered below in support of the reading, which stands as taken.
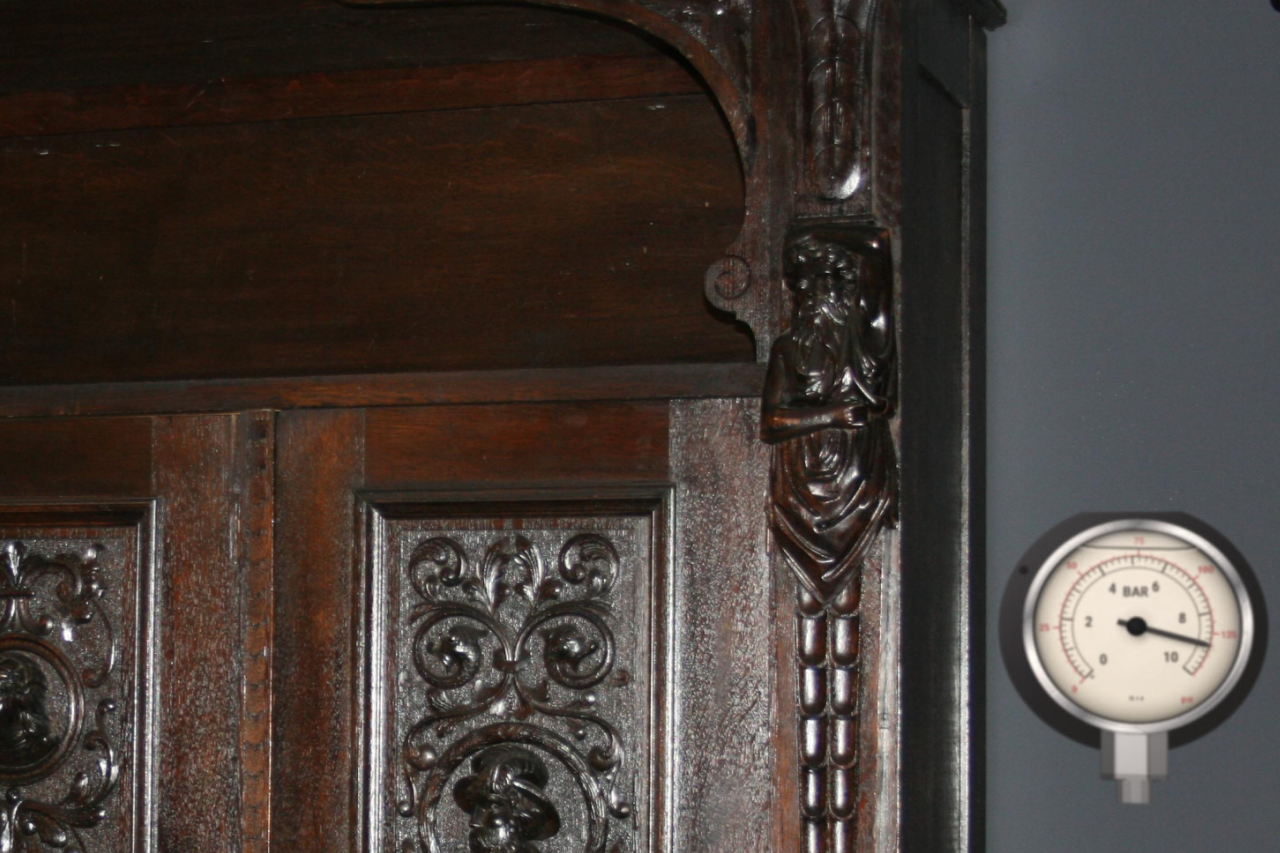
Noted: {"value": 9, "unit": "bar"}
